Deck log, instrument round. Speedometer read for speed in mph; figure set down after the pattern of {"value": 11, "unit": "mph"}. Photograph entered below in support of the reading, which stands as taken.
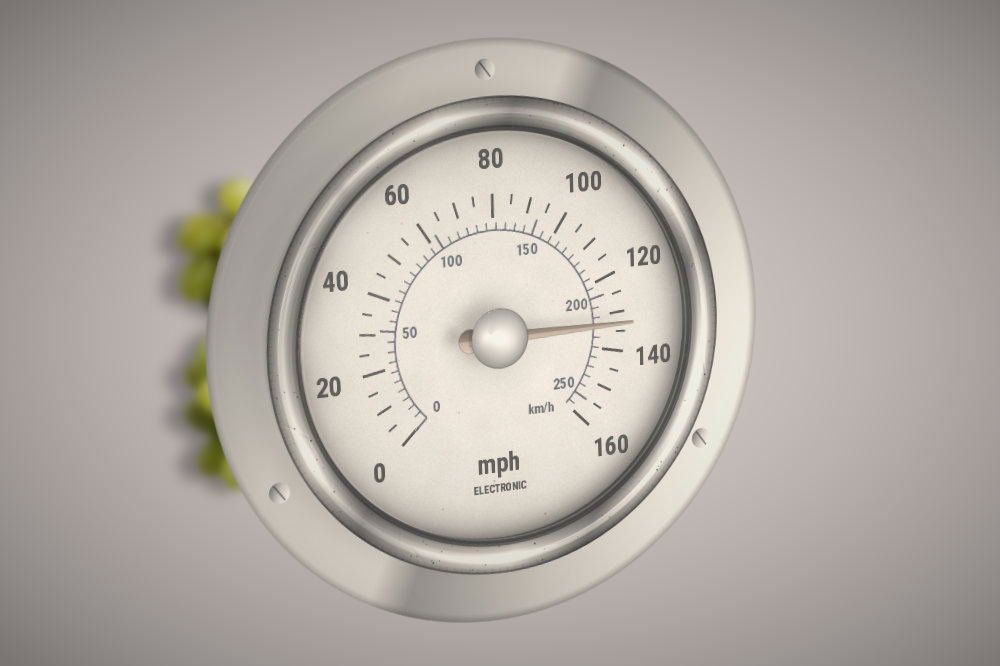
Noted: {"value": 132.5, "unit": "mph"}
